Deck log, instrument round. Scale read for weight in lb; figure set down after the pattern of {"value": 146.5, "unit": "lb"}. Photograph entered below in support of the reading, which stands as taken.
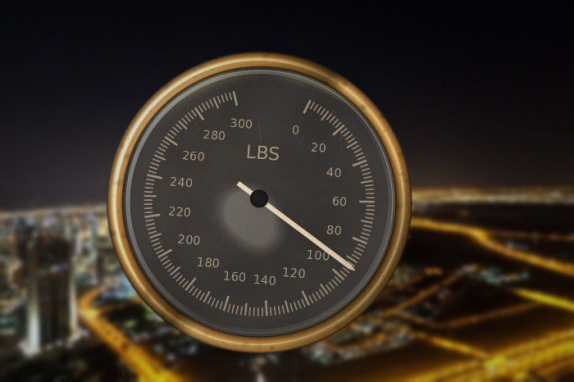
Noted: {"value": 94, "unit": "lb"}
